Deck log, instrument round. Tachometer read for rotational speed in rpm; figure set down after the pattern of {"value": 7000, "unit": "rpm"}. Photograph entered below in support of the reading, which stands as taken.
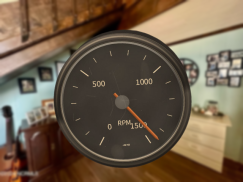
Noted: {"value": 1450, "unit": "rpm"}
